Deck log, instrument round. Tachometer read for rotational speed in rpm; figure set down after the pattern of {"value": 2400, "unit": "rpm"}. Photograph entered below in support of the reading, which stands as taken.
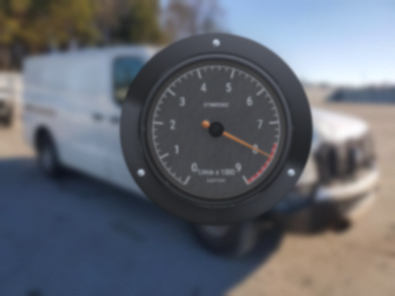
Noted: {"value": 8000, "unit": "rpm"}
